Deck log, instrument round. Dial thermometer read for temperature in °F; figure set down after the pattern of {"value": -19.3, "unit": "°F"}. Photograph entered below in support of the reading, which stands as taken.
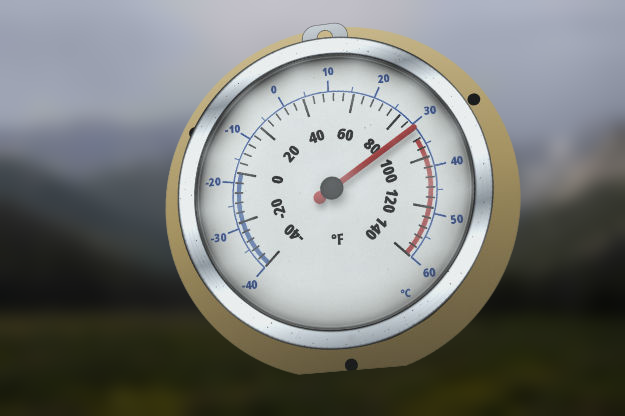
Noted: {"value": 88, "unit": "°F"}
